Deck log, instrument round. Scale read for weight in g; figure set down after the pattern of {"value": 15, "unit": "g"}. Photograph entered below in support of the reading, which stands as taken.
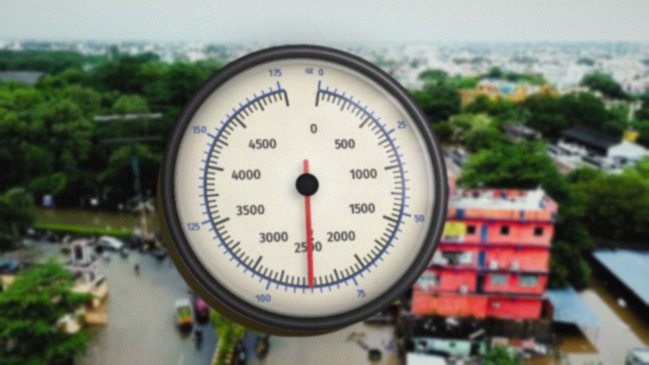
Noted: {"value": 2500, "unit": "g"}
